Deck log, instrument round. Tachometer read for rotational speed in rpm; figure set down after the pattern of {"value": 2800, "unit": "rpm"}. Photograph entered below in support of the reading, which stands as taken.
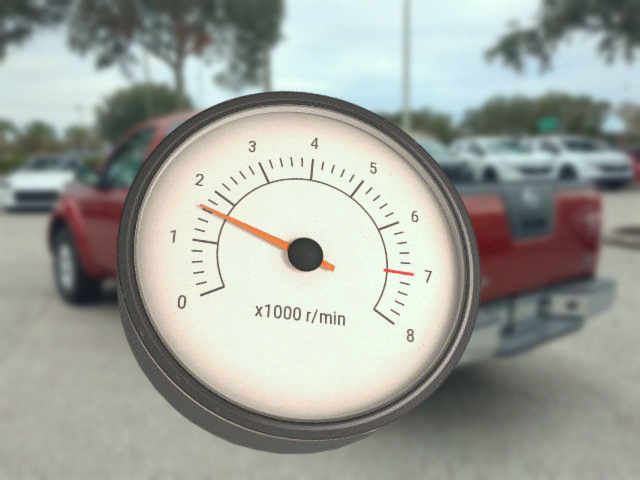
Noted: {"value": 1600, "unit": "rpm"}
